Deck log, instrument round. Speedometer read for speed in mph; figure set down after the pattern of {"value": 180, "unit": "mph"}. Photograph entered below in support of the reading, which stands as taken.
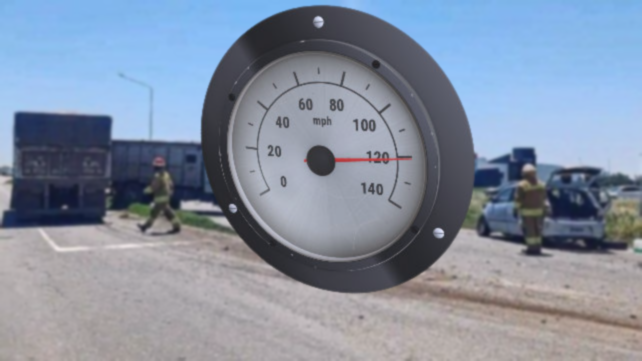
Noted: {"value": 120, "unit": "mph"}
